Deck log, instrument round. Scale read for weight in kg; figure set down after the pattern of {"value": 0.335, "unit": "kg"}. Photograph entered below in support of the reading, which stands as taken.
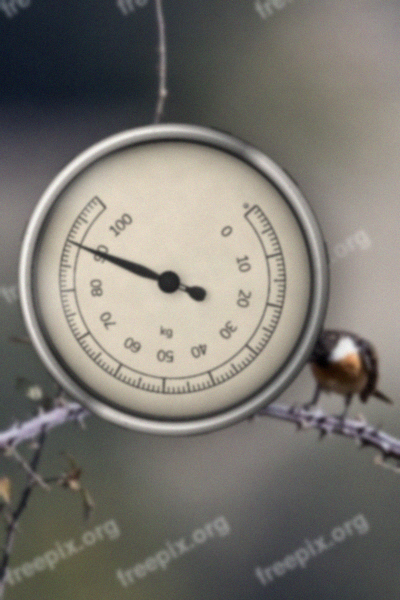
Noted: {"value": 90, "unit": "kg"}
